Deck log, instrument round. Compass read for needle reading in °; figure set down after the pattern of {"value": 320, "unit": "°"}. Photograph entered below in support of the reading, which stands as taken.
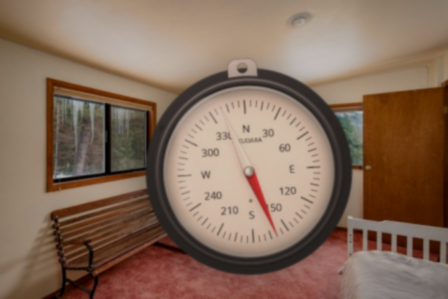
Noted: {"value": 160, "unit": "°"}
